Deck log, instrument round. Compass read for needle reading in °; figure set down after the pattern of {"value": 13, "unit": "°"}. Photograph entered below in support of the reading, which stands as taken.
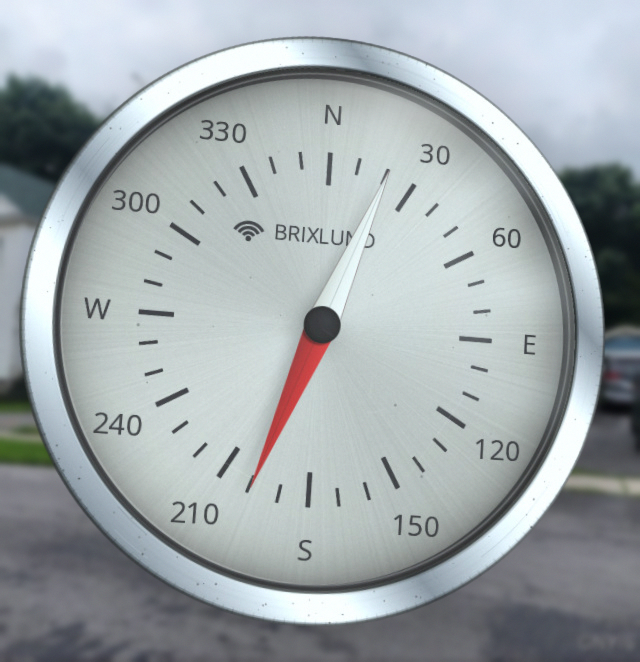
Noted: {"value": 200, "unit": "°"}
